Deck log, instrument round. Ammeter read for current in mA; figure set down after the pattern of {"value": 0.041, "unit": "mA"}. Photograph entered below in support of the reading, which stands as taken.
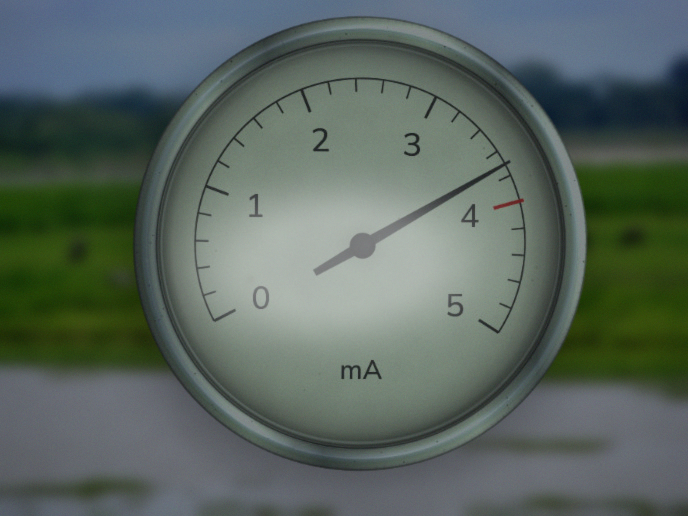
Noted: {"value": 3.7, "unit": "mA"}
